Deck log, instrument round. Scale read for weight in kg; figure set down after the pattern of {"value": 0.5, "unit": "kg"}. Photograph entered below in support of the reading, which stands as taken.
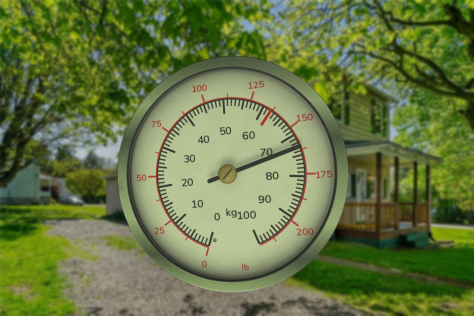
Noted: {"value": 73, "unit": "kg"}
